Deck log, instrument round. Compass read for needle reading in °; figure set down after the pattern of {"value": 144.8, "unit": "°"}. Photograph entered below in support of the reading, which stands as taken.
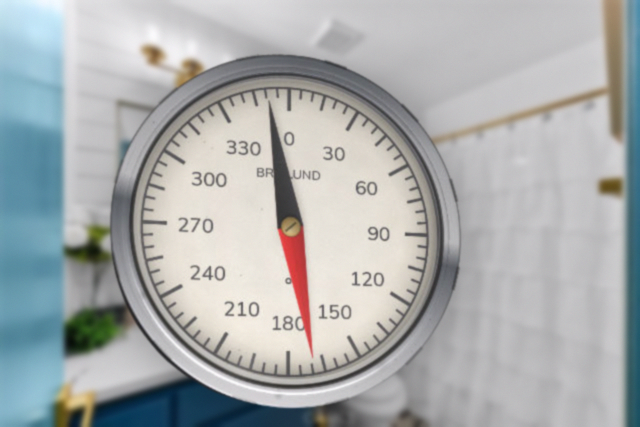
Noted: {"value": 170, "unit": "°"}
